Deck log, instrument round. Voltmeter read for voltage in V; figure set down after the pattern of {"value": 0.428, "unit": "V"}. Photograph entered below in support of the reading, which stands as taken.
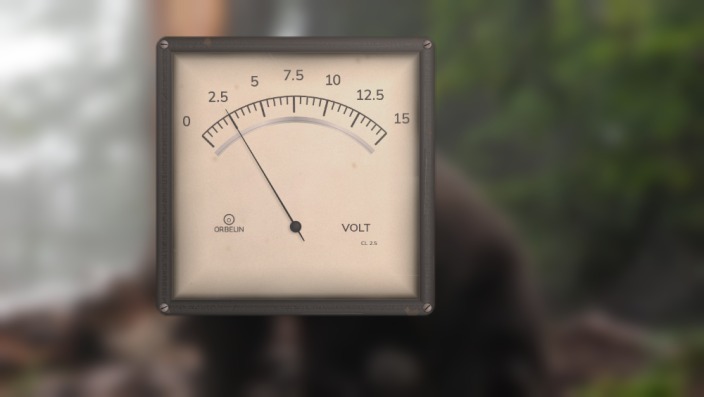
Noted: {"value": 2.5, "unit": "V"}
